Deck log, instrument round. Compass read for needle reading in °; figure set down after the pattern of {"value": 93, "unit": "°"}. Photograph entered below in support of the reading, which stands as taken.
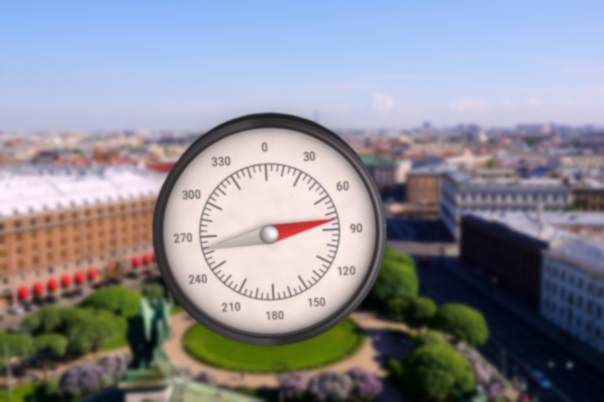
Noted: {"value": 80, "unit": "°"}
